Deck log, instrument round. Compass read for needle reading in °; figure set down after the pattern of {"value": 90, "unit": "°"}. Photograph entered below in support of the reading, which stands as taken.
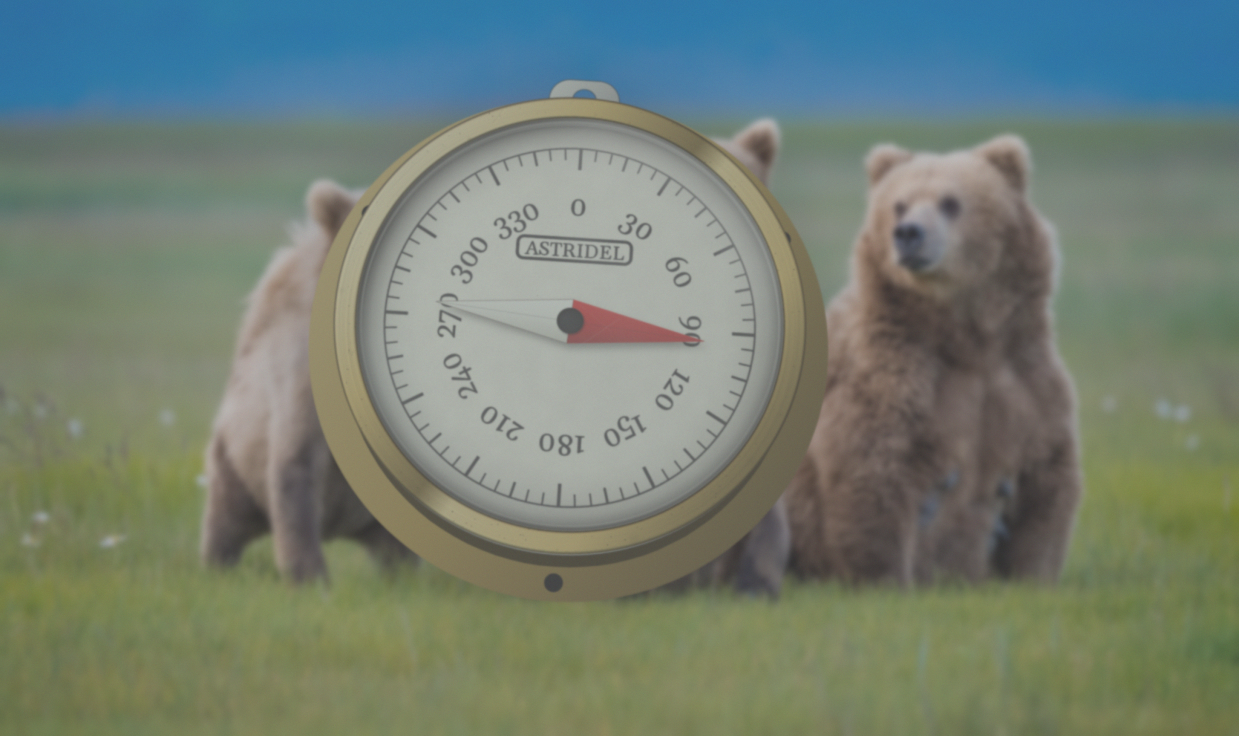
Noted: {"value": 95, "unit": "°"}
